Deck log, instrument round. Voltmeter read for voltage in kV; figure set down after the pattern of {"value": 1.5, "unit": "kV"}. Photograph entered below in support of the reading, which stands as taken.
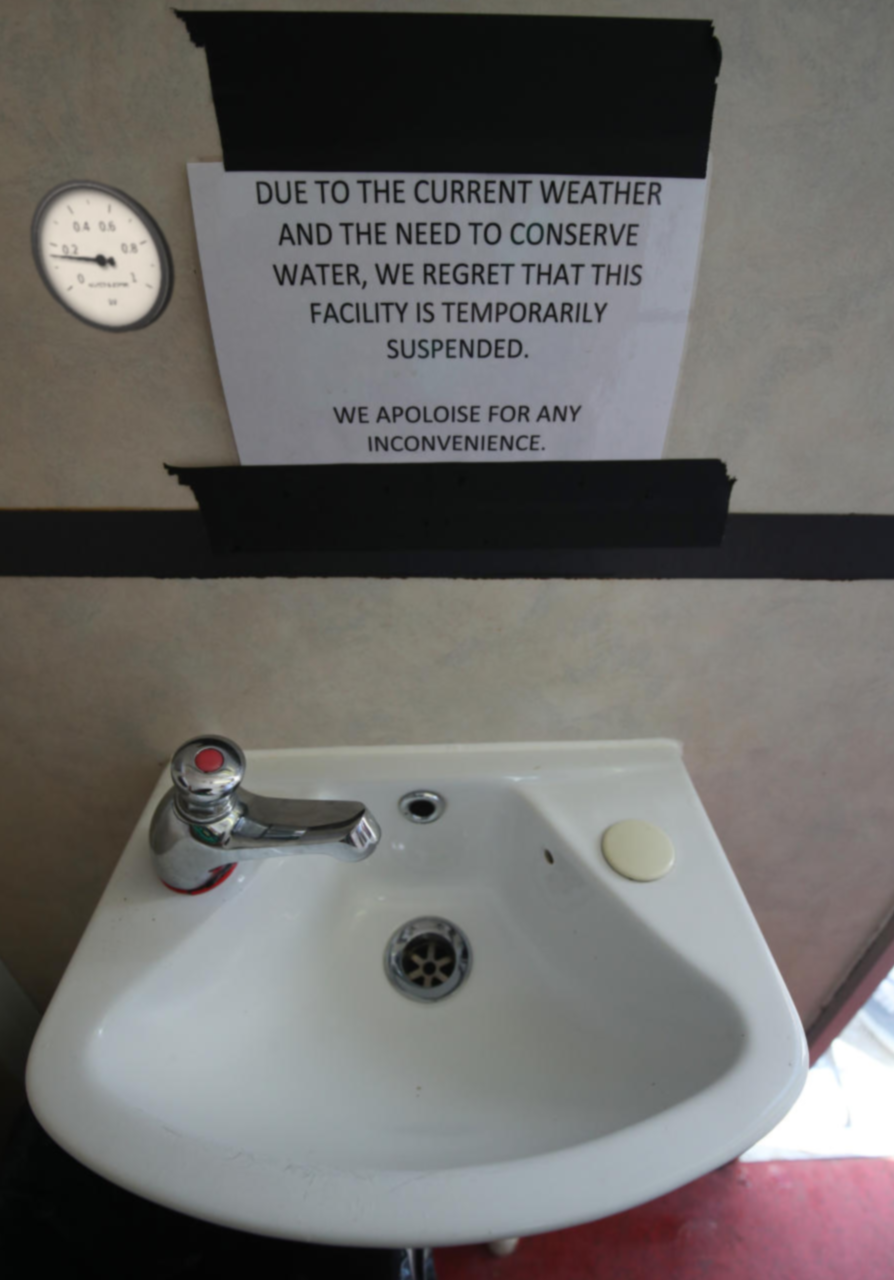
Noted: {"value": 0.15, "unit": "kV"}
